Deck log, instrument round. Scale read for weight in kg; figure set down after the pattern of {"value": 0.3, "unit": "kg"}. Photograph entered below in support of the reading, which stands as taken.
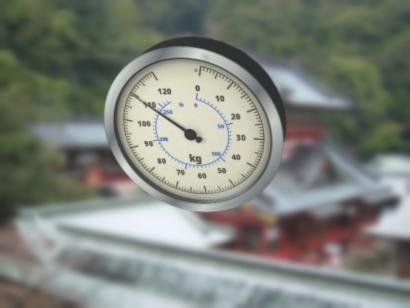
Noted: {"value": 110, "unit": "kg"}
